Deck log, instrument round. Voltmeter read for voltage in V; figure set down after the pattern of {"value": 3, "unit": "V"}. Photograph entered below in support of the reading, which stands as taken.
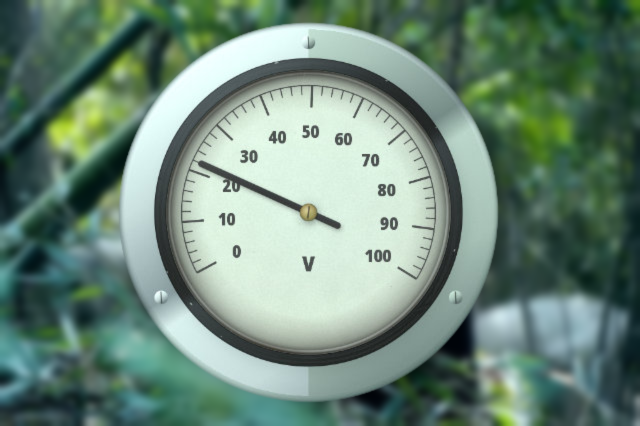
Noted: {"value": 22, "unit": "V"}
